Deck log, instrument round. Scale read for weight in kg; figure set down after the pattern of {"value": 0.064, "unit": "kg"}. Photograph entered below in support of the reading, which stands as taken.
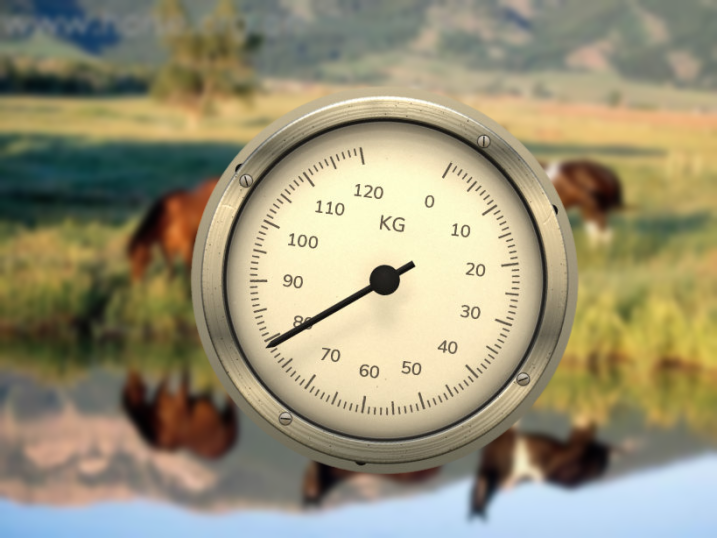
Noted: {"value": 79, "unit": "kg"}
